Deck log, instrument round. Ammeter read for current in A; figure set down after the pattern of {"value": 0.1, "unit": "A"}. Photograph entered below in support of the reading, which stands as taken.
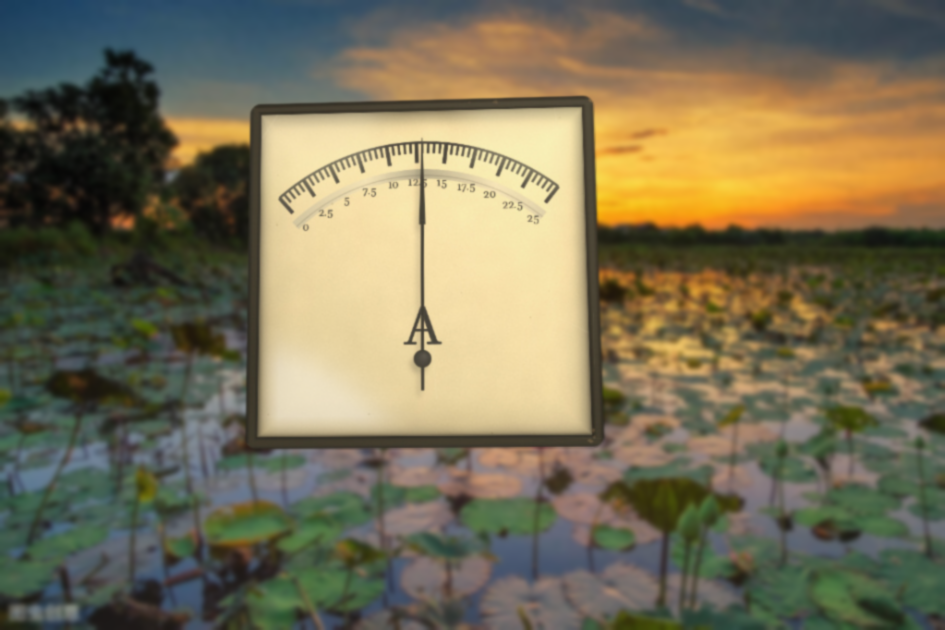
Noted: {"value": 13, "unit": "A"}
